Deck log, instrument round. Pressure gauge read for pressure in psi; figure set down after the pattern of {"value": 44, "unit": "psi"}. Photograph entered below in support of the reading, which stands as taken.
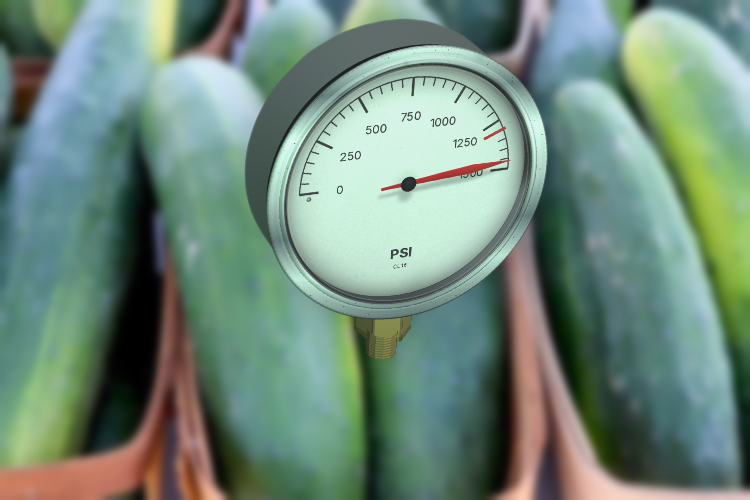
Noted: {"value": 1450, "unit": "psi"}
